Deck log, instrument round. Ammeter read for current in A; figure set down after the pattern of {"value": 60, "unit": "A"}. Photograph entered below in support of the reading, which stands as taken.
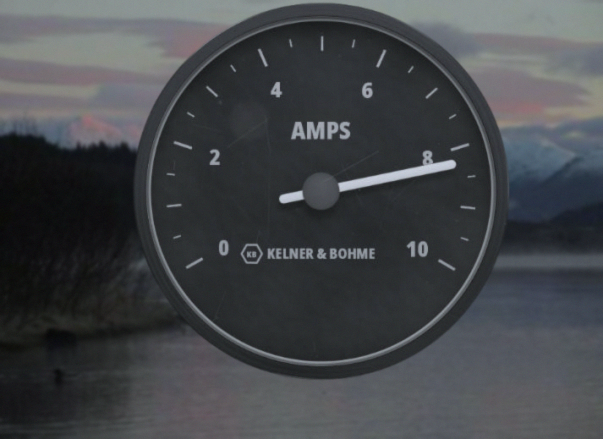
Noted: {"value": 8.25, "unit": "A"}
